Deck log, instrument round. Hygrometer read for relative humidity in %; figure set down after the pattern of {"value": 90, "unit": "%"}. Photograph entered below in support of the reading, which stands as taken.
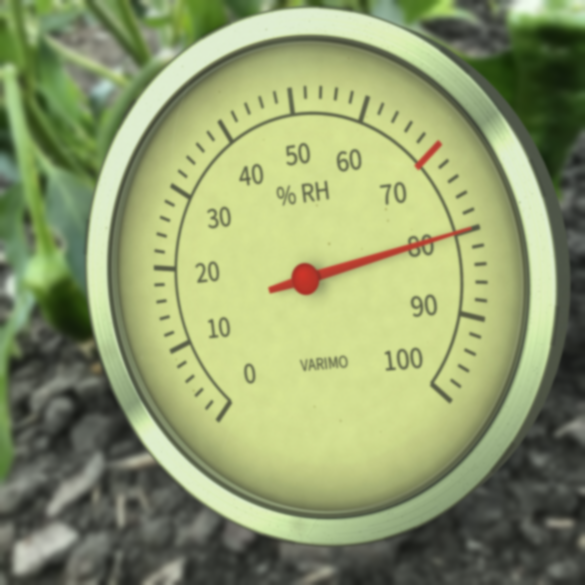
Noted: {"value": 80, "unit": "%"}
